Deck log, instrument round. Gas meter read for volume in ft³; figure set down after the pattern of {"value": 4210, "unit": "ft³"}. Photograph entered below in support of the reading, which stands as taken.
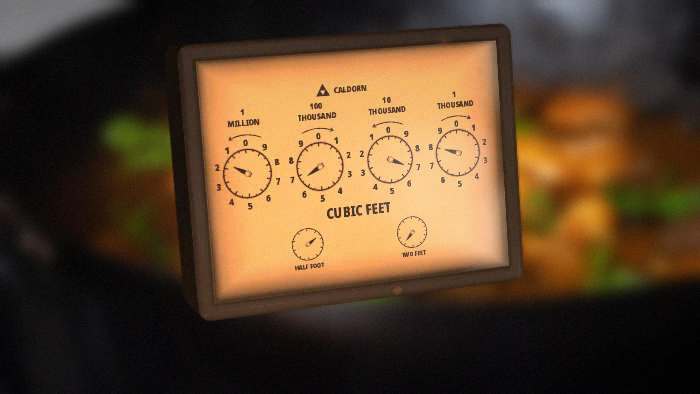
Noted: {"value": 166800, "unit": "ft³"}
